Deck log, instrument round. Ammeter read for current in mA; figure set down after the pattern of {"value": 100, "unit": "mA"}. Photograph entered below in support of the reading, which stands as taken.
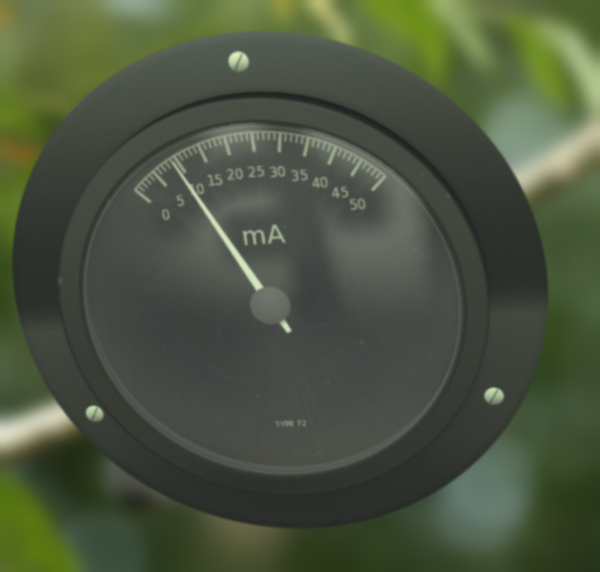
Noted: {"value": 10, "unit": "mA"}
